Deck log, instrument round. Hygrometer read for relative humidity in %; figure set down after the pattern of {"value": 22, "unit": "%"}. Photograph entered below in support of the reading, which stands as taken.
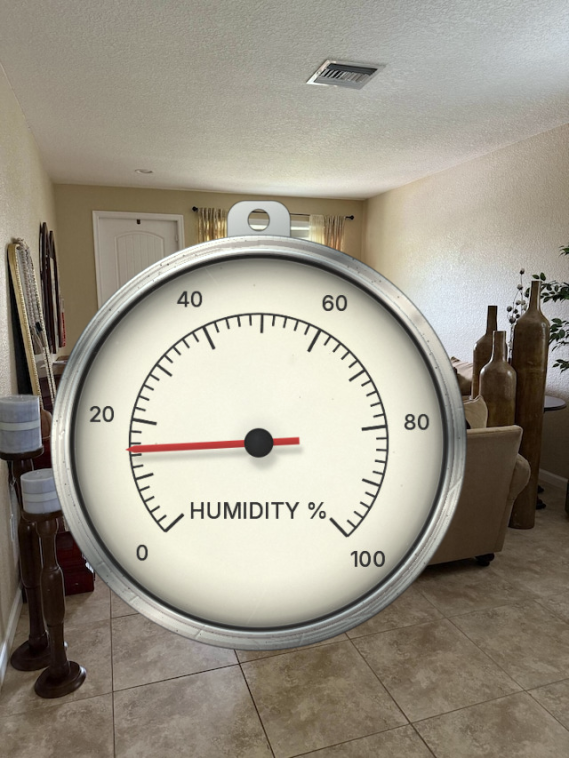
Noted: {"value": 15, "unit": "%"}
